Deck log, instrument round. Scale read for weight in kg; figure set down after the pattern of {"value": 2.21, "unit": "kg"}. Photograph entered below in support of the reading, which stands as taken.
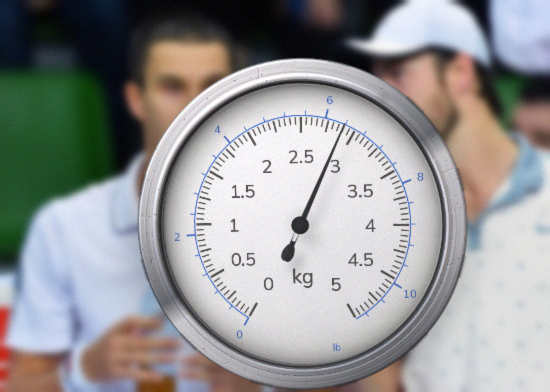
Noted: {"value": 2.9, "unit": "kg"}
